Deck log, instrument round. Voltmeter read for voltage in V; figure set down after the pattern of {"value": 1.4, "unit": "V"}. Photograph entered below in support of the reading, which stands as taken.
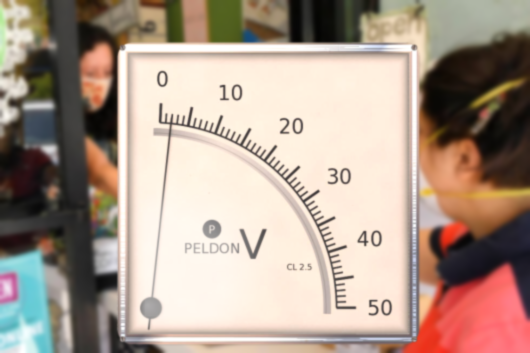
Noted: {"value": 2, "unit": "V"}
